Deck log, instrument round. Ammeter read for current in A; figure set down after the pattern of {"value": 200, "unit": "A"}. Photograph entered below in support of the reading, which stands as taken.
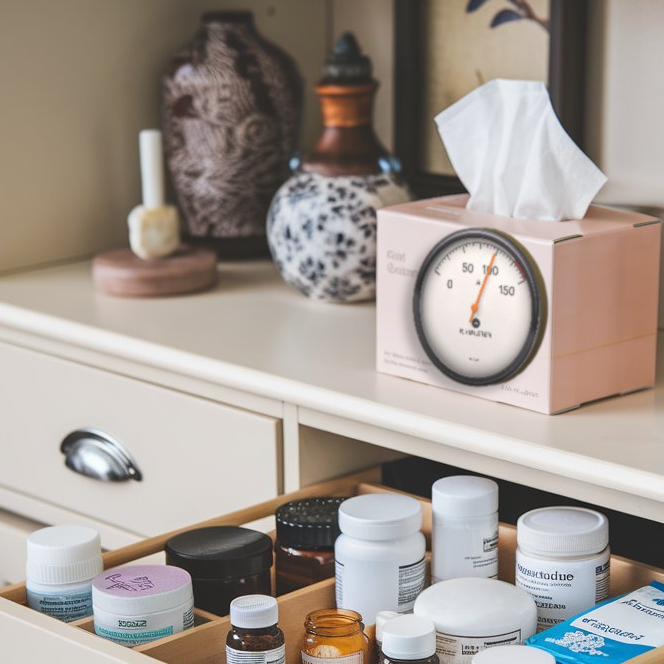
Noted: {"value": 100, "unit": "A"}
